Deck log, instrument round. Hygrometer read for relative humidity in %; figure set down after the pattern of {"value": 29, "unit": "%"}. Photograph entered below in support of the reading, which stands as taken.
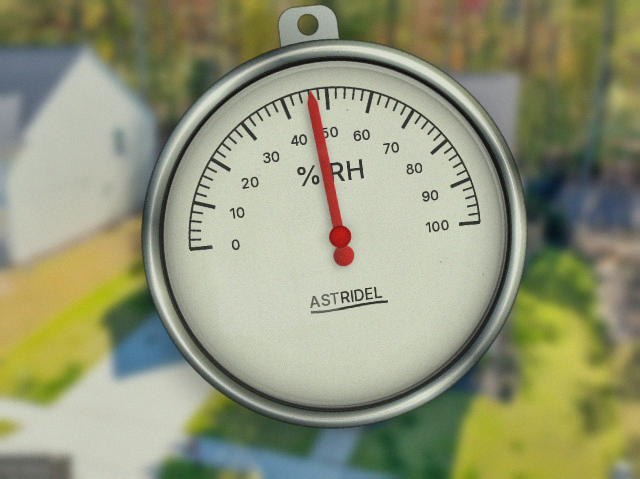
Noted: {"value": 46, "unit": "%"}
